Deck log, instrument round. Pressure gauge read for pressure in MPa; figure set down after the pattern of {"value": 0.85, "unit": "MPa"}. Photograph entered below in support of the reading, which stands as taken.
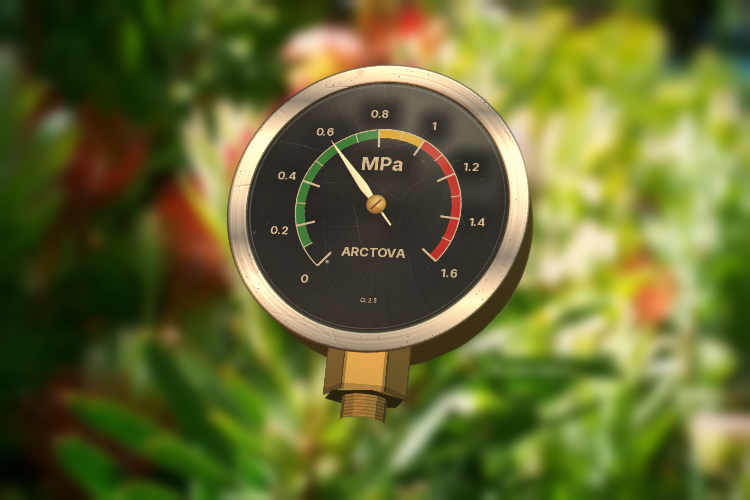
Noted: {"value": 0.6, "unit": "MPa"}
